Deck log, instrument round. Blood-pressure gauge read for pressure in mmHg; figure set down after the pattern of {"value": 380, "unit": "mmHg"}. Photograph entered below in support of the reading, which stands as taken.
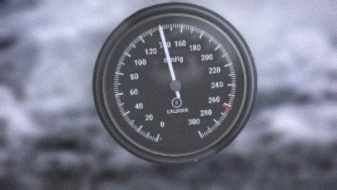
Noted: {"value": 140, "unit": "mmHg"}
